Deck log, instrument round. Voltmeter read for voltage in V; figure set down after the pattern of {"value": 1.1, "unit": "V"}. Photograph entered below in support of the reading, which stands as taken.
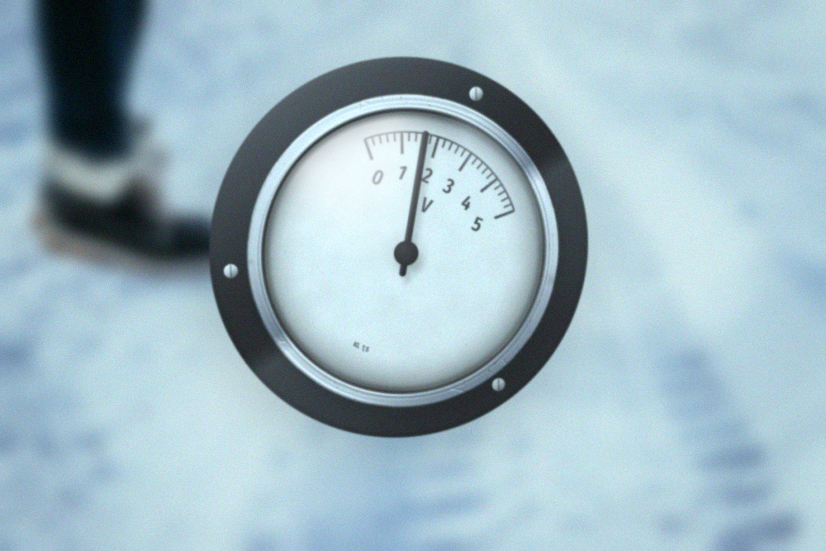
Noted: {"value": 1.6, "unit": "V"}
